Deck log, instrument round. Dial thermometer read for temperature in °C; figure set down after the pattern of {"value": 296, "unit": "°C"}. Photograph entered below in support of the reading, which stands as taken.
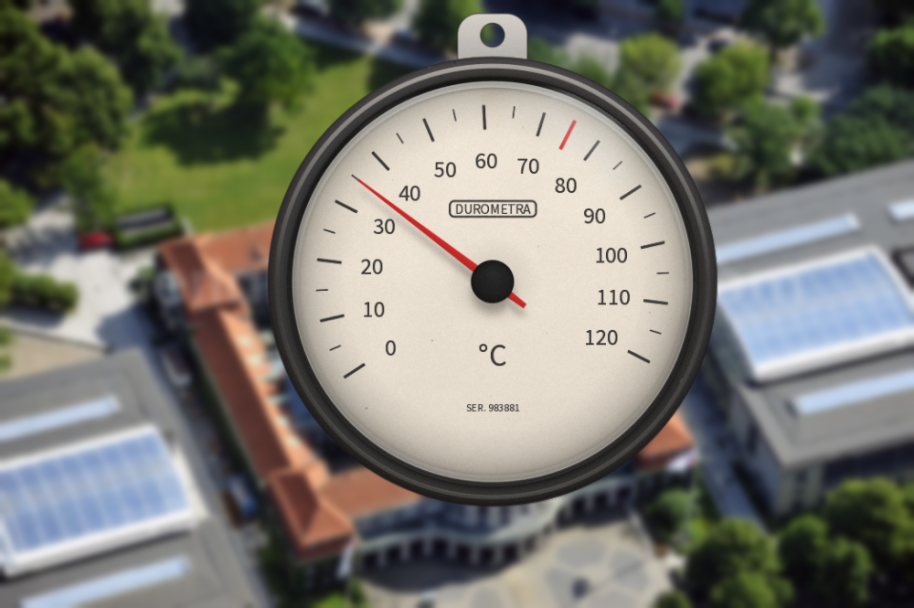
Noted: {"value": 35, "unit": "°C"}
